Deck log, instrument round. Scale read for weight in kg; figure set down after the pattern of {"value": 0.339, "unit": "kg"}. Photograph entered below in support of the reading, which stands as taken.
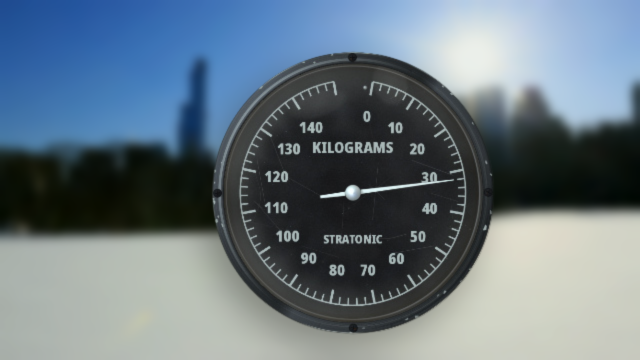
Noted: {"value": 32, "unit": "kg"}
